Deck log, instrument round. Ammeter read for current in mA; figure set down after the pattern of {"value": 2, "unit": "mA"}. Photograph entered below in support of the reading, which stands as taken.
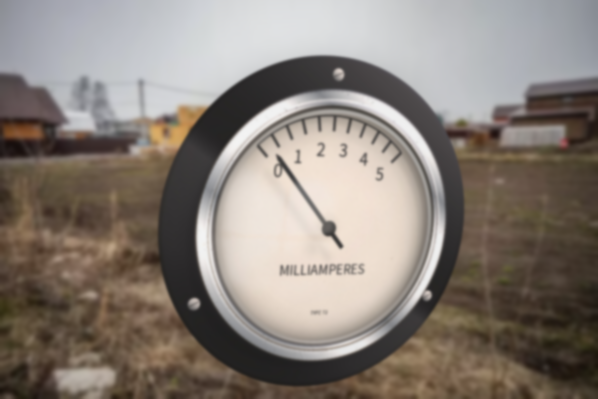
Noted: {"value": 0.25, "unit": "mA"}
